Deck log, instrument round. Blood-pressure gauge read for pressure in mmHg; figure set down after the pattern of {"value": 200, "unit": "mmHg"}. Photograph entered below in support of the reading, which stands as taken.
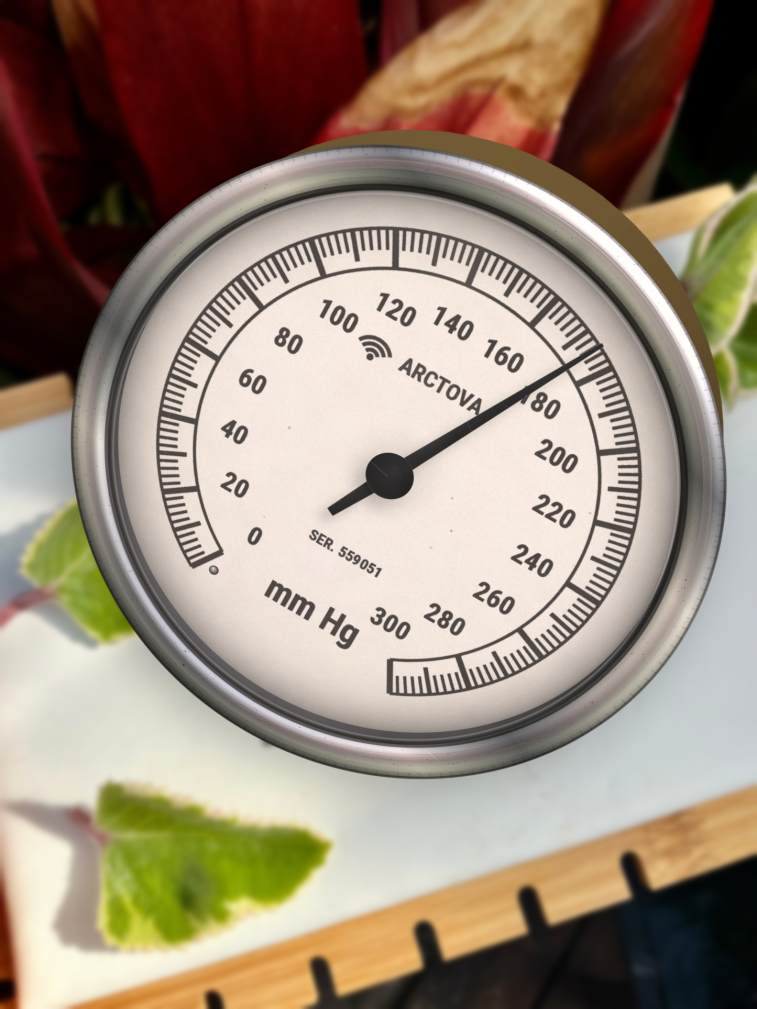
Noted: {"value": 174, "unit": "mmHg"}
